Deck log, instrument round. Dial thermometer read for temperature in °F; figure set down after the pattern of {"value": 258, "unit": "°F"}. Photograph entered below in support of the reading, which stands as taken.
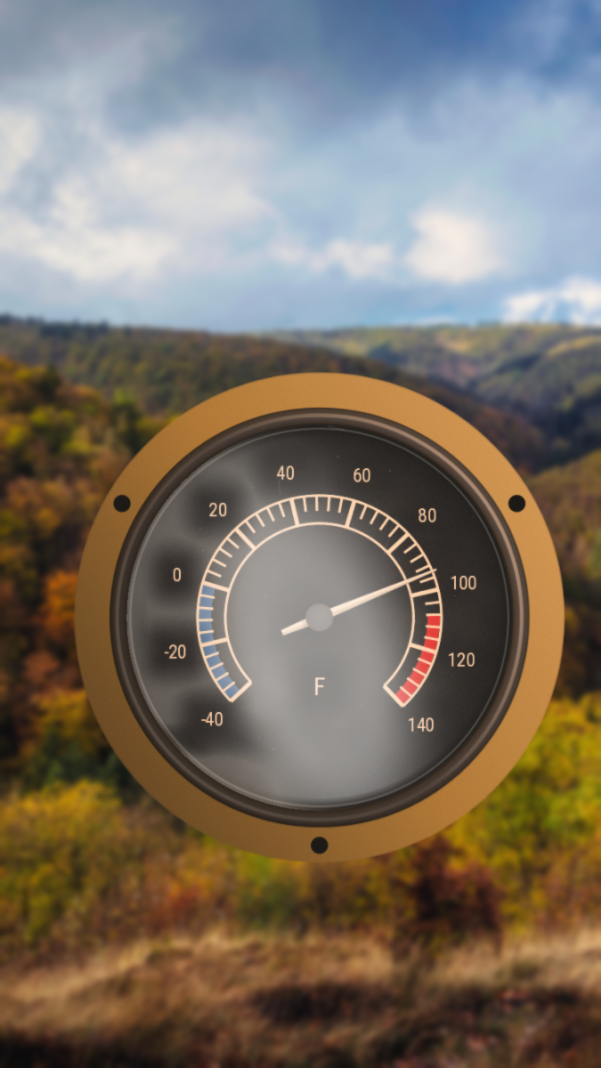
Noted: {"value": 94, "unit": "°F"}
